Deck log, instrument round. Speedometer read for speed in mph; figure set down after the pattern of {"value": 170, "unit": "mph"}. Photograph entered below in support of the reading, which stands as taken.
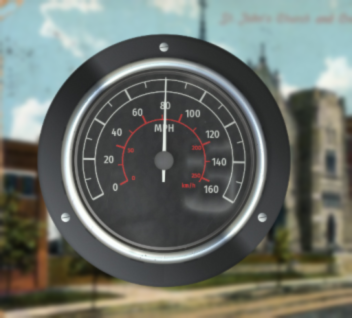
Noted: {"value": 80, "unit": "mph"}
